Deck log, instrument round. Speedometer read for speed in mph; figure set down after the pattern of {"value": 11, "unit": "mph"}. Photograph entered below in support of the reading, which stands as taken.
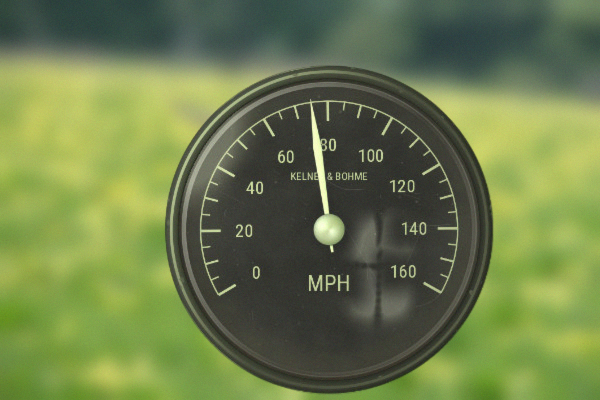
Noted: {"value": 75, "unit": "mph"}
